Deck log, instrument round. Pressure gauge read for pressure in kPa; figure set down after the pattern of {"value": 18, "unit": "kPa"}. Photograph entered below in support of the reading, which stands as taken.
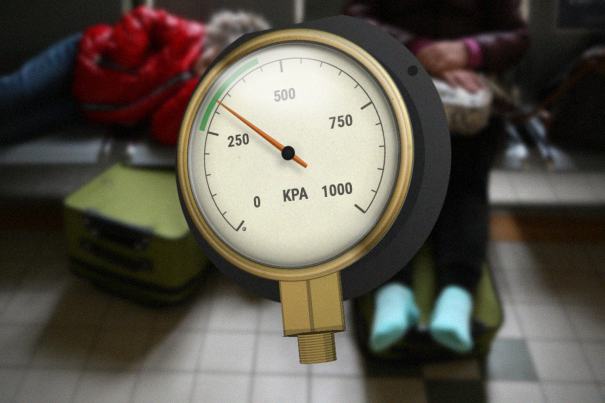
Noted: {"value": 325, "unit": "kPa"}
